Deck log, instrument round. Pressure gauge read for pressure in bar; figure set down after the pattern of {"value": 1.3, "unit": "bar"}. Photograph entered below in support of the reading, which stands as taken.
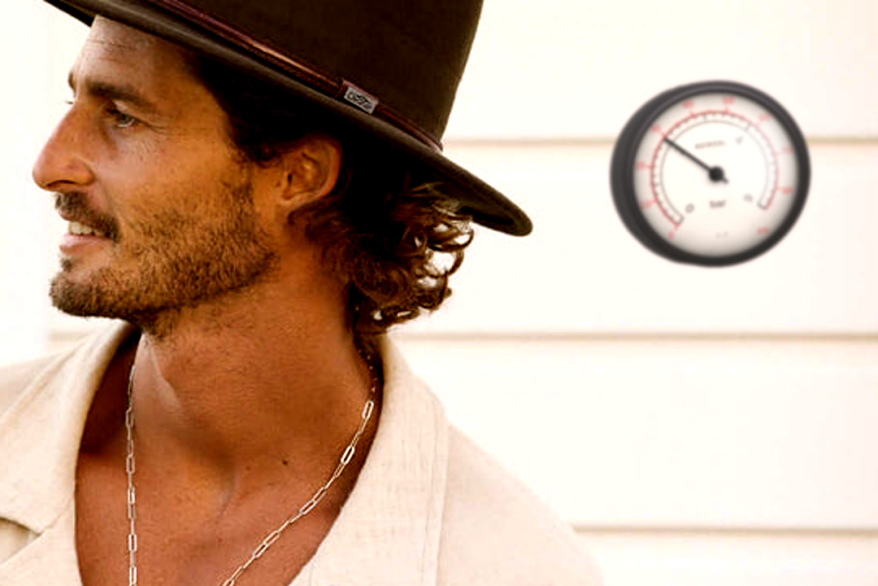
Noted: {"value": 2, "unit": "bar"}
